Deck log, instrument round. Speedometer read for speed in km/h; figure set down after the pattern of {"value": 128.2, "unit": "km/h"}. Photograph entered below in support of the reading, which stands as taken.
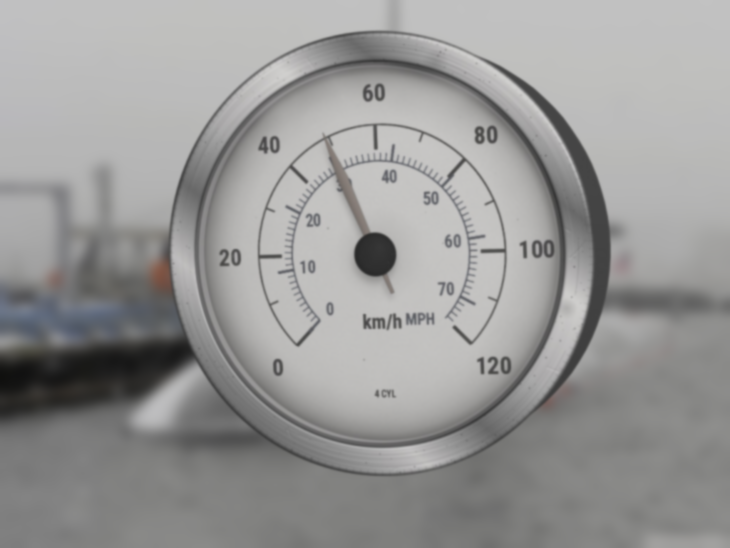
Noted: {"value": 50, "unit": "km/h"}
